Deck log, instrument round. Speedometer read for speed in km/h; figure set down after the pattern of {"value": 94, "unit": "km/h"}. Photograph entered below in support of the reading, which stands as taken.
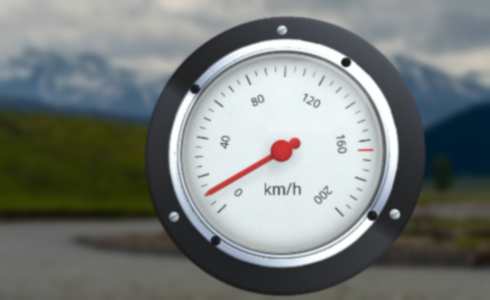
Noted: {"value": 10, "unit": "km/h"}
